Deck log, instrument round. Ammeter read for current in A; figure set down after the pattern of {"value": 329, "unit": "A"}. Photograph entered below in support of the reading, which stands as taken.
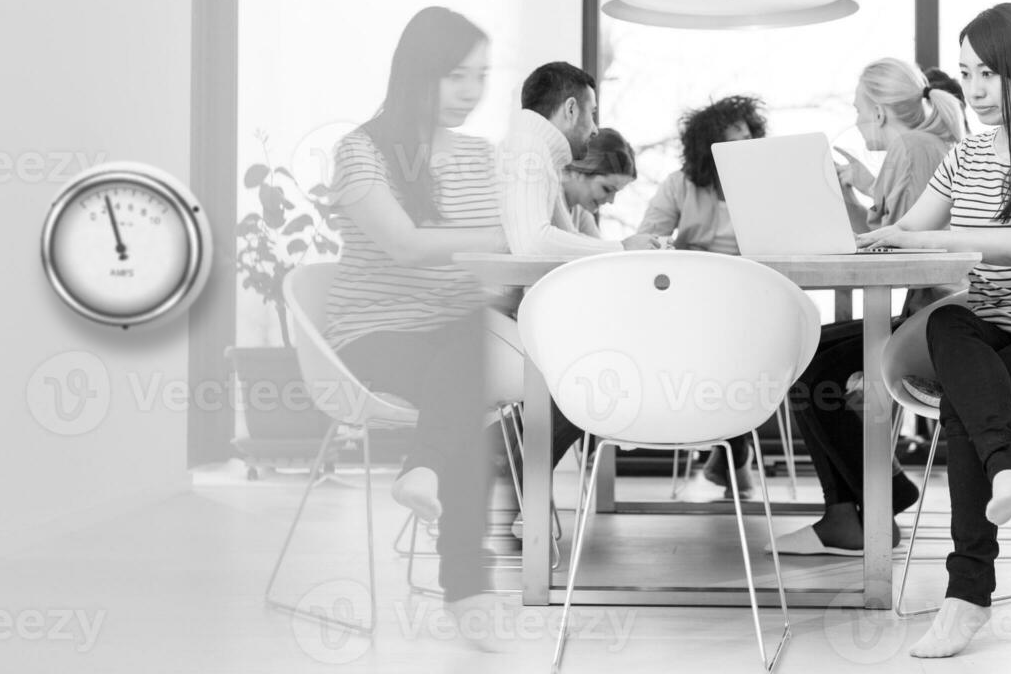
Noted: {"value": 3, "unit": "A"}
